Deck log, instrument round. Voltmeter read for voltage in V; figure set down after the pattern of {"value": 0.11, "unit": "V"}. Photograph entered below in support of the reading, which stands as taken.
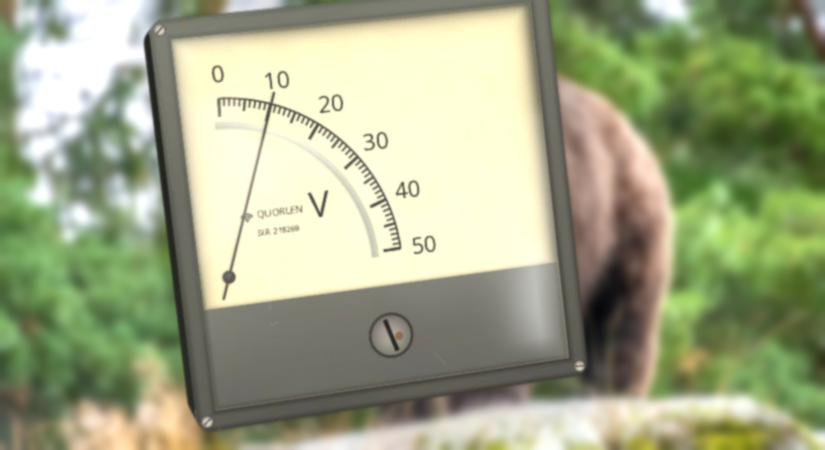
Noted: {"value": 10, "unit": "V"}
